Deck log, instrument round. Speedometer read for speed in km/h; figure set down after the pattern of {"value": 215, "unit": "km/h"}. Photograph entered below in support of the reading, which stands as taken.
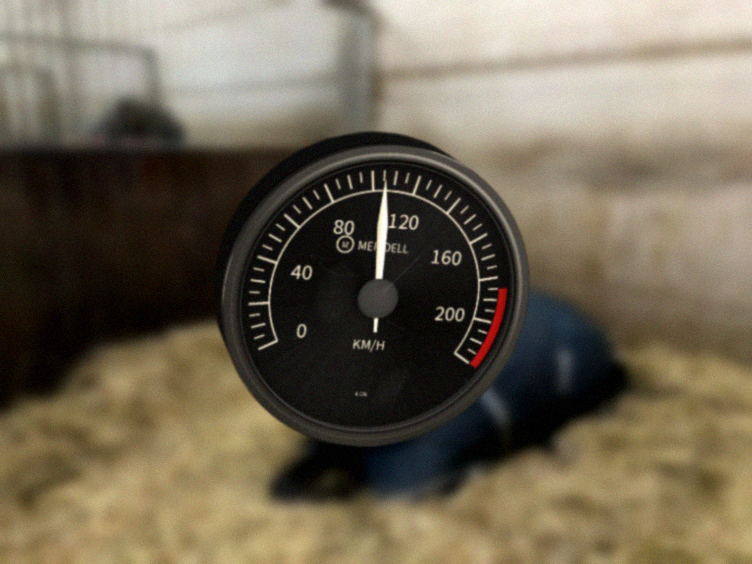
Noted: {"value": 105, "unit": "km/h"}
